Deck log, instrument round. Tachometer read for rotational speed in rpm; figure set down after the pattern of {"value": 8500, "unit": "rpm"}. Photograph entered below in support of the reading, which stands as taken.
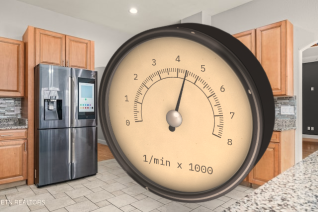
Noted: {"value": 4500, "unit": "rpm"}
